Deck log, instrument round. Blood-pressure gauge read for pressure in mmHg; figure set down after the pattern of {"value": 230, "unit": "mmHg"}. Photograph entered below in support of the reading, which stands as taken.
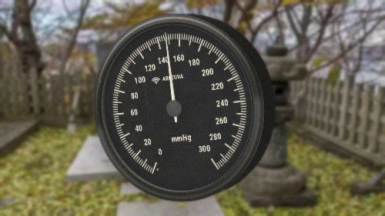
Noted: {"value": 150, "unit": "mmHg"}
